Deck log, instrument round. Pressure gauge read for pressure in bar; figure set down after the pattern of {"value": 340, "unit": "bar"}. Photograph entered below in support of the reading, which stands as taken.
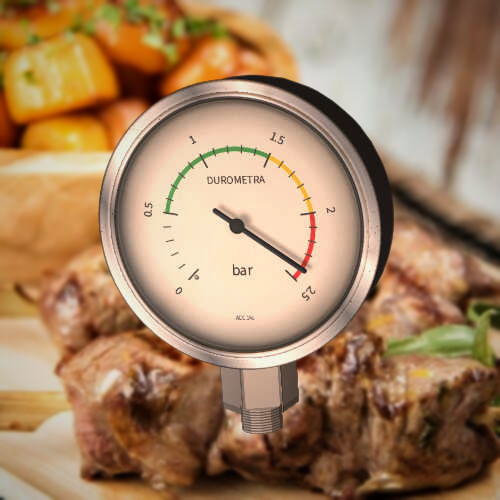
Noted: {"value": 2.4, "unit": "bar"}
